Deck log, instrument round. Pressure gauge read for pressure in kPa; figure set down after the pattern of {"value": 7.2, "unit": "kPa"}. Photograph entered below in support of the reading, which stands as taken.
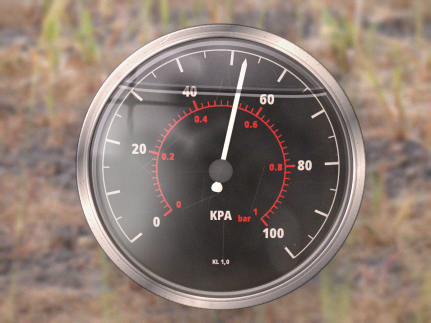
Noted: {"value": 52.5, "unit": "kPa"}
